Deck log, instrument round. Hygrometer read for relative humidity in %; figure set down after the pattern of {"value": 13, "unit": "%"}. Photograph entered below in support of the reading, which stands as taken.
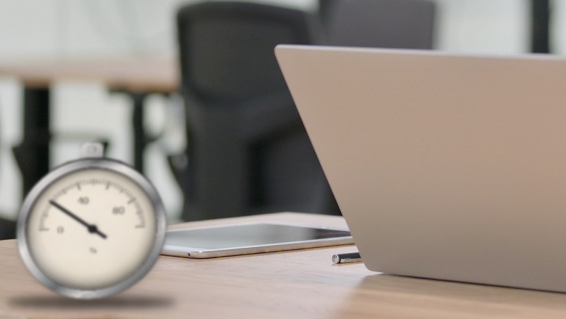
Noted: {"value": 20, "unit": "%"}
